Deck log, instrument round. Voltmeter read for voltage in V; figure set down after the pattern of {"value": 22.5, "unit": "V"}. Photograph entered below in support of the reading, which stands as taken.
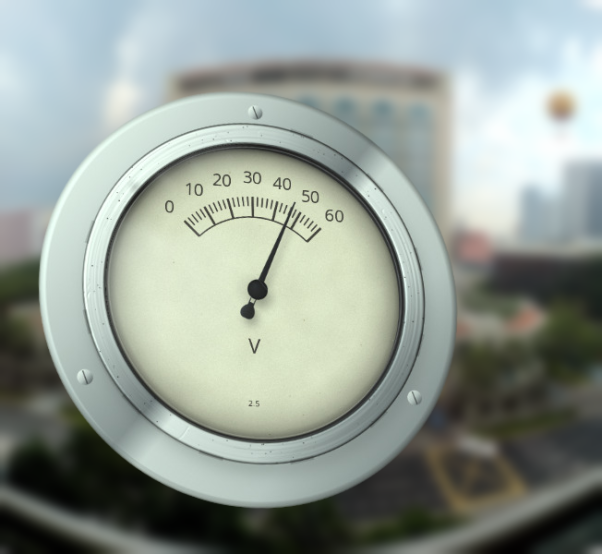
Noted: {"value": 46, "unit": "V"}
